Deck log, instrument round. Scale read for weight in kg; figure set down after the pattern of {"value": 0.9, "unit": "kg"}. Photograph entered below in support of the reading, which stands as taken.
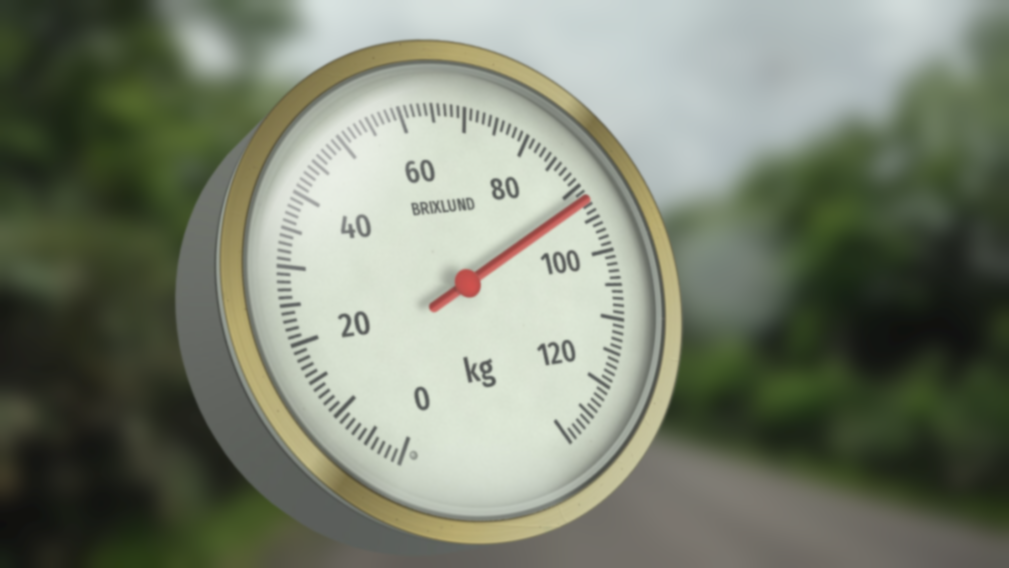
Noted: {"value": 92, "unit": "kg"}
